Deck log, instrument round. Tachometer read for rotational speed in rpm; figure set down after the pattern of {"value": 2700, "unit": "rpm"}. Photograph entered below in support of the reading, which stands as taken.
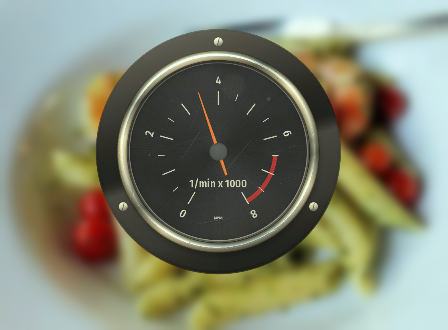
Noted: {"value": 3500, "unit": "rpm"}
